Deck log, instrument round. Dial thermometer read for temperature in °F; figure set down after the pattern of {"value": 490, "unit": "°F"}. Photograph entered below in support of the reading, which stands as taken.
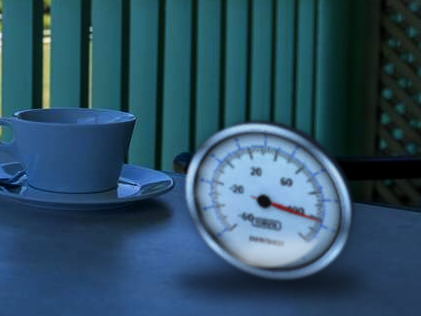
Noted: {"value": 100, "unit": "°F"}
